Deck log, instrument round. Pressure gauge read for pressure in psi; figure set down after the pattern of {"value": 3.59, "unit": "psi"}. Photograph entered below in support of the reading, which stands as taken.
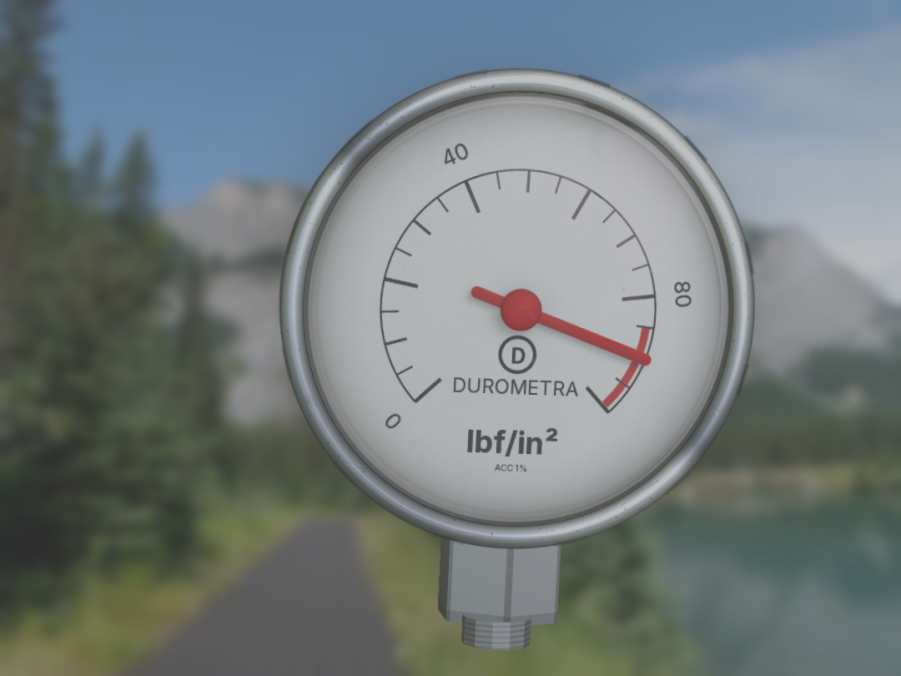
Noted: {"value": 90, "unit": "psi"}
